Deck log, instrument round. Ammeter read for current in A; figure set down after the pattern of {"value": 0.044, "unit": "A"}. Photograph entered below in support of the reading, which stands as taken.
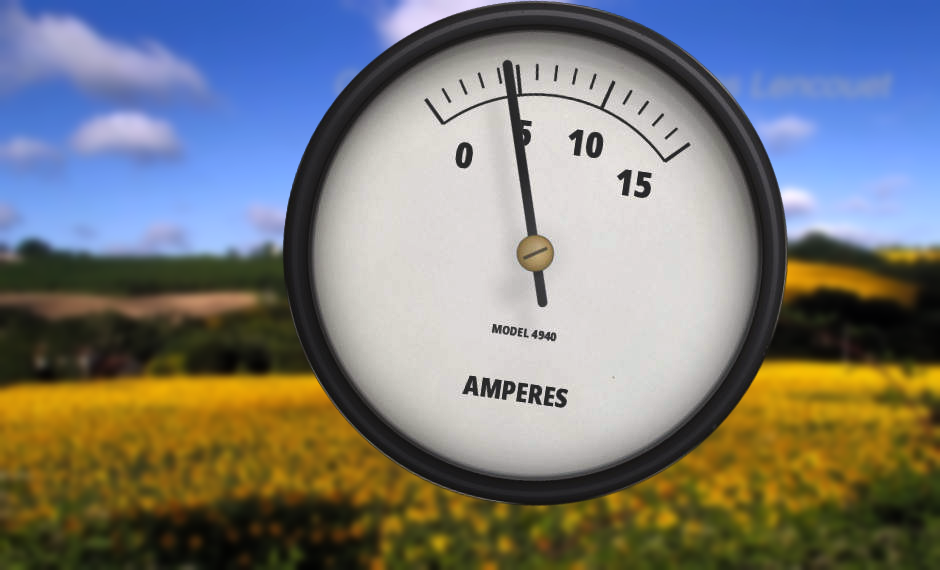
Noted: {"value": 4.5, "unit": "A"}
